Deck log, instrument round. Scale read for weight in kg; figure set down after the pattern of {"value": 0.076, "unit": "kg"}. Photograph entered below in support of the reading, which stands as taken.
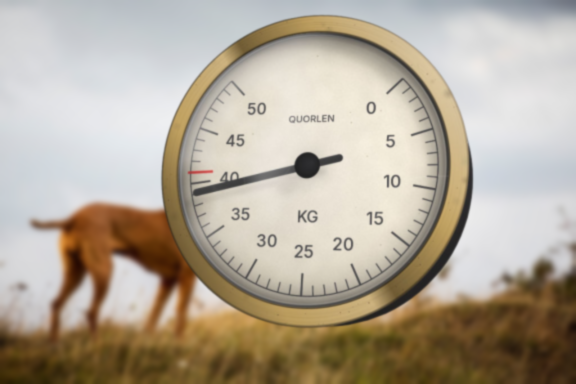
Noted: {"value": 39, "unit": "kg"}
